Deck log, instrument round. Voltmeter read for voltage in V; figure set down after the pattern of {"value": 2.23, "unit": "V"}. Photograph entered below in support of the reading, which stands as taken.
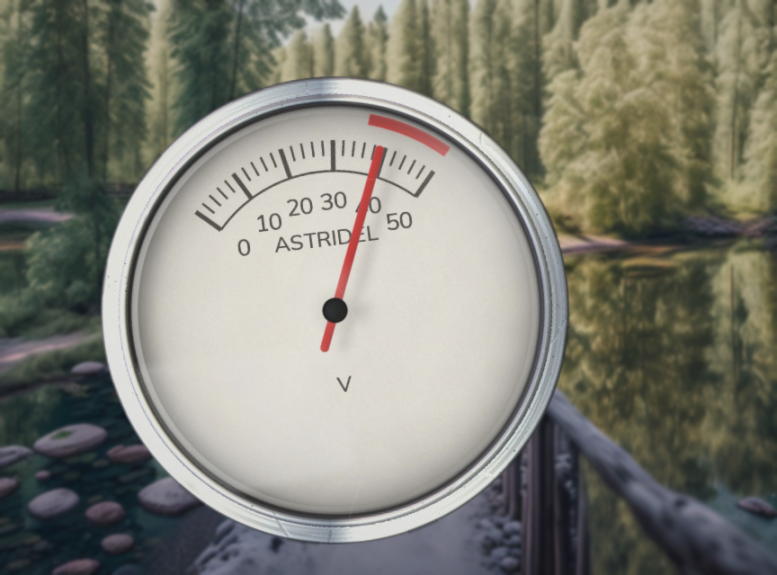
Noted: {"value": 39, "unit": "V"}
